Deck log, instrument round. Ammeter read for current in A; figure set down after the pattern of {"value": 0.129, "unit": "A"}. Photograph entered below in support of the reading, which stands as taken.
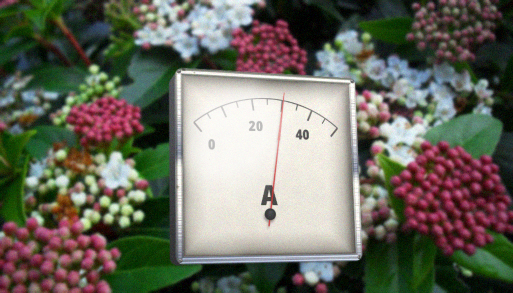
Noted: {"value": 30, "unit": "A"}
